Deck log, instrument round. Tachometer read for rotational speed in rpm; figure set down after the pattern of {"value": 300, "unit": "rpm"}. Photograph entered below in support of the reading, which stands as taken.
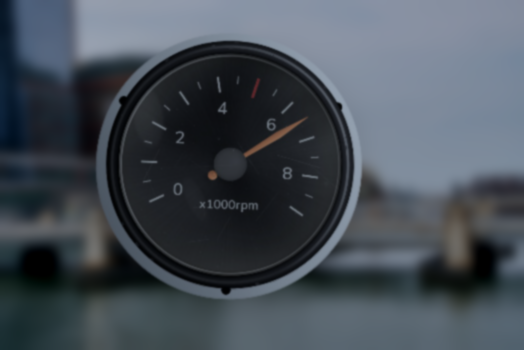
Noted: {"value": 6500, "unit": "rpm"}
